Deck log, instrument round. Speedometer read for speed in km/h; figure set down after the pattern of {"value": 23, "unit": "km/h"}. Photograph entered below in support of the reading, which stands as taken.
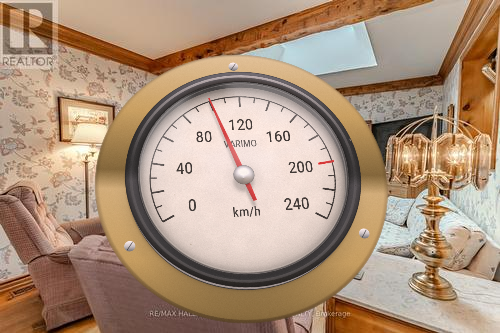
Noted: {"value": 100, "unit": "km/h"}
